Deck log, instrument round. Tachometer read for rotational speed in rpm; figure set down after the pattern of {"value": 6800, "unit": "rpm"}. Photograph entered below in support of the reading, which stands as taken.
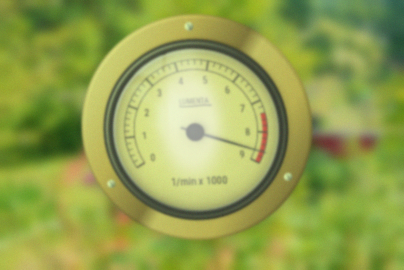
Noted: {"value": 8600, "unit": "rpm"}
